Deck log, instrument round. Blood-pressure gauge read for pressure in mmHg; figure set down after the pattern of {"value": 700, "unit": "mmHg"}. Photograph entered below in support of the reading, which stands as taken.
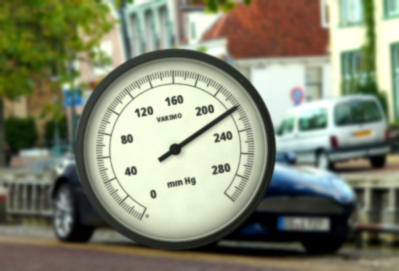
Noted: {"value": 220, "unit": "mmHg"}
